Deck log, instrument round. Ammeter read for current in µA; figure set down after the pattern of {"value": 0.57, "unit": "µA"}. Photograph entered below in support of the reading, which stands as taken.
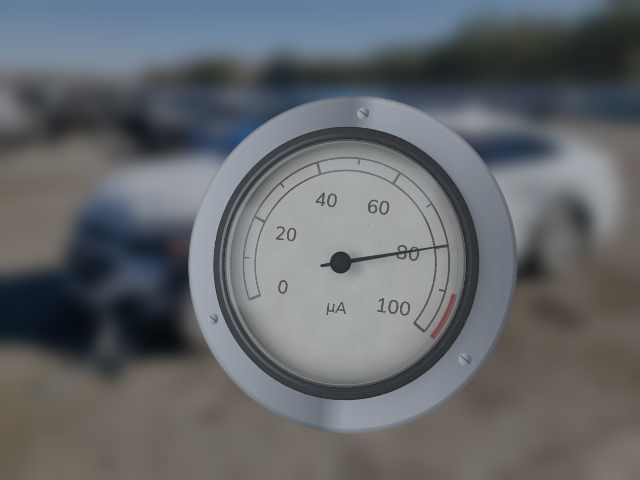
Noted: {"value": 80, "unit": "µA"}
